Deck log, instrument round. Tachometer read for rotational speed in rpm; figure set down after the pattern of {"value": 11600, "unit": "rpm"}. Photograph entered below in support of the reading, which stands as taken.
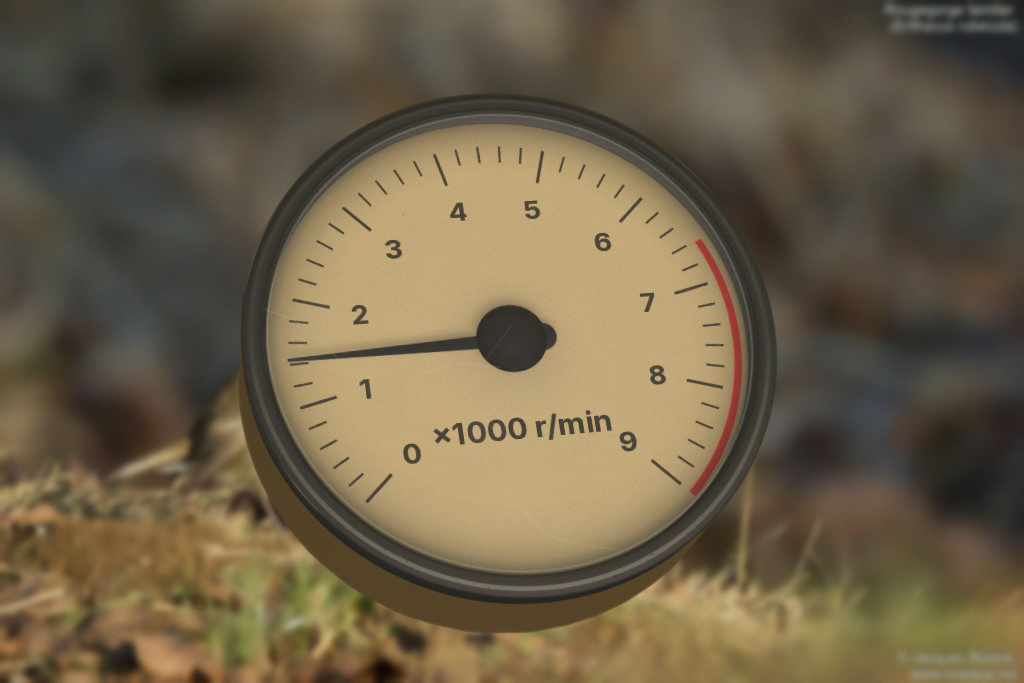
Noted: {"value": 1400, "unit": "rpm"}
